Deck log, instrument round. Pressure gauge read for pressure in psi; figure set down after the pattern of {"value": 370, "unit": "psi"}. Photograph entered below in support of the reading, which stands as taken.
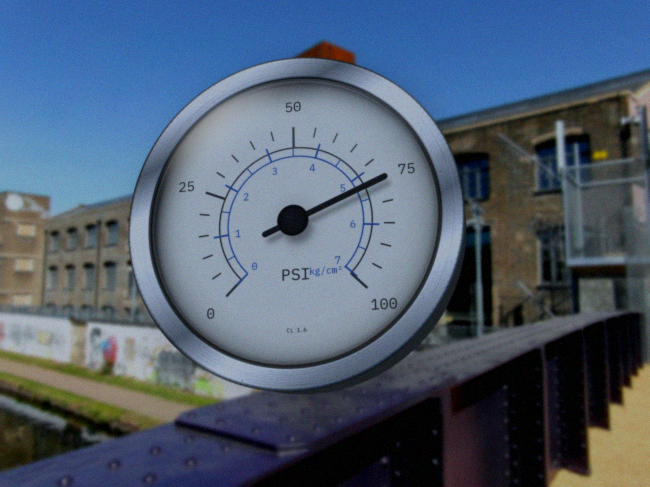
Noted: {"value": 75, "unit": "psi"}
